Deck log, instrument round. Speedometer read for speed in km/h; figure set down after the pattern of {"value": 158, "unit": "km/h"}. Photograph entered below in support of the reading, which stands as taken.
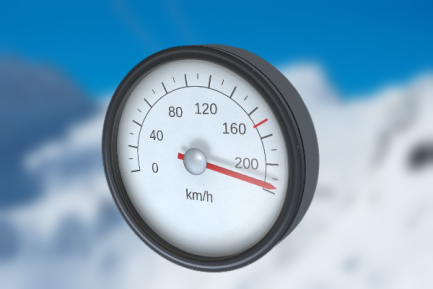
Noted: {"value": 215, "unit": "km/h"}
